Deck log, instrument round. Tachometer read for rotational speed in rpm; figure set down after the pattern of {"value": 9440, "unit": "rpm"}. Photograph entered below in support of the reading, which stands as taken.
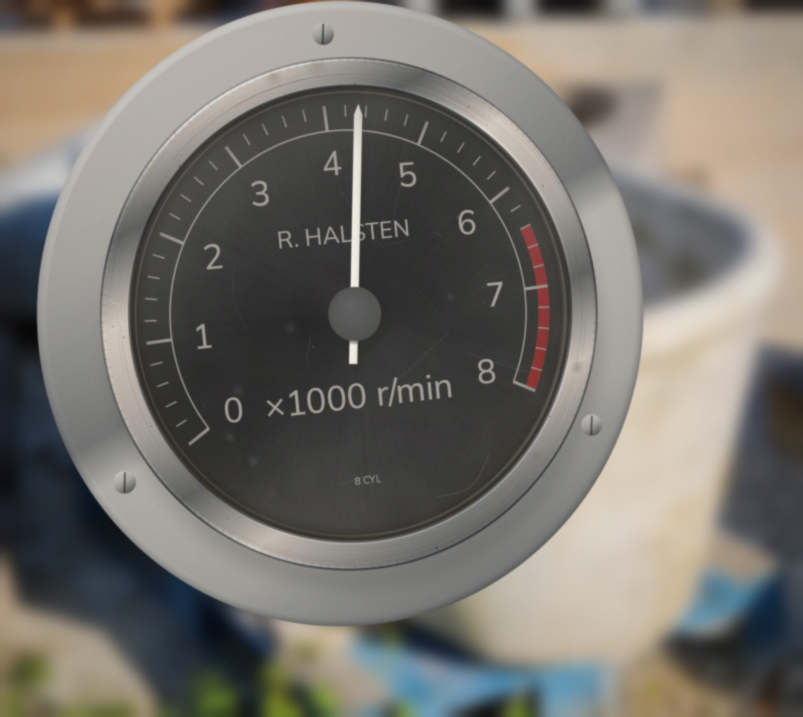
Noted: {"value": 4300, "unit": "rpm"}
